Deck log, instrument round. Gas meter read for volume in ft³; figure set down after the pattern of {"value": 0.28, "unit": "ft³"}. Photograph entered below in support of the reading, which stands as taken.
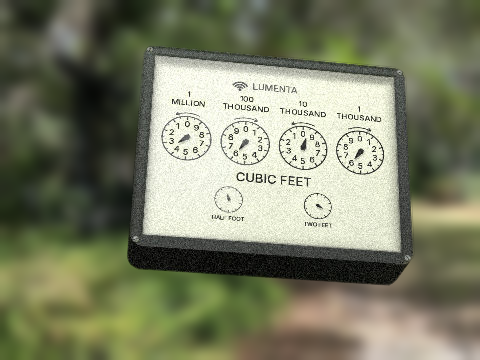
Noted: {"value": 359600, "unit": "ft³"}
